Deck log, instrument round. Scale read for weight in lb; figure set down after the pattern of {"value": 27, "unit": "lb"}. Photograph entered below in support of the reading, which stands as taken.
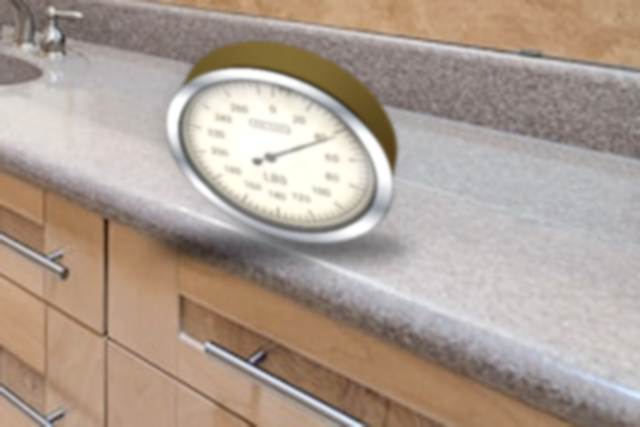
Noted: {"value": 40, "unit": "lb"}
